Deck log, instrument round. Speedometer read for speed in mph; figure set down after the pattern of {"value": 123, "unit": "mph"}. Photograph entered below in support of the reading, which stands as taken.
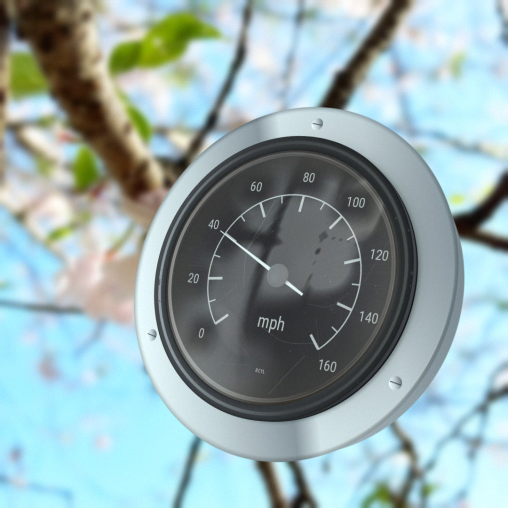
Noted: {"value": 40, "unit": "mph"}
